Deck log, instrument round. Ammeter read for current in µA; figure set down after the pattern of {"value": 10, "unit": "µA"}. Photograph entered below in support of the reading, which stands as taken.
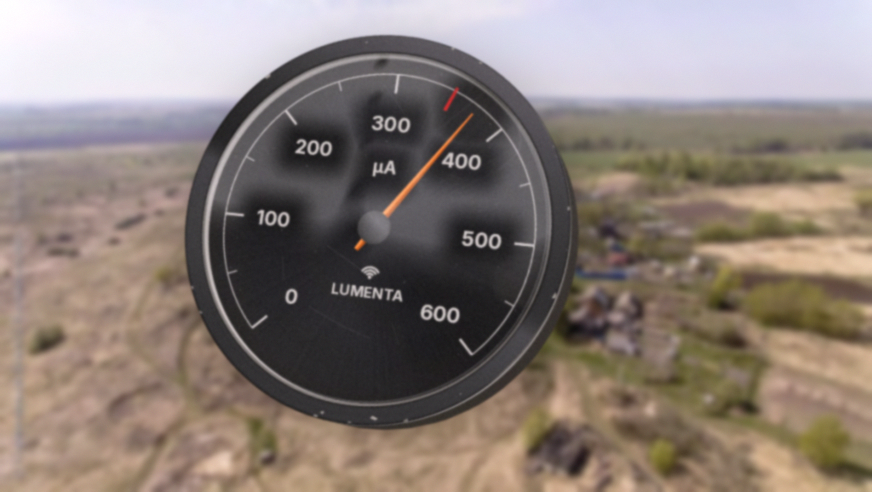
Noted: {"value": 375, "unit": "µA"}
